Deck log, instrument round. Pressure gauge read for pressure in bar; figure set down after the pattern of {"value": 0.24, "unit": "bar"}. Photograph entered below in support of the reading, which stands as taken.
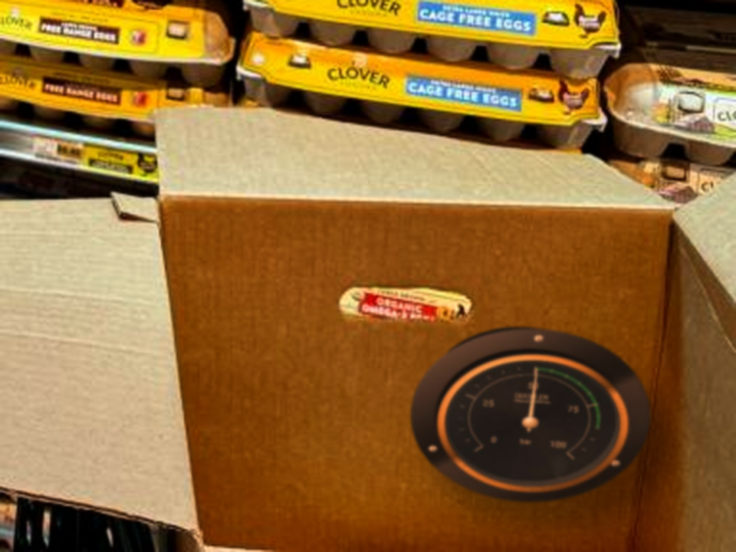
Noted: {"value": 50, "unit": "bar"}
